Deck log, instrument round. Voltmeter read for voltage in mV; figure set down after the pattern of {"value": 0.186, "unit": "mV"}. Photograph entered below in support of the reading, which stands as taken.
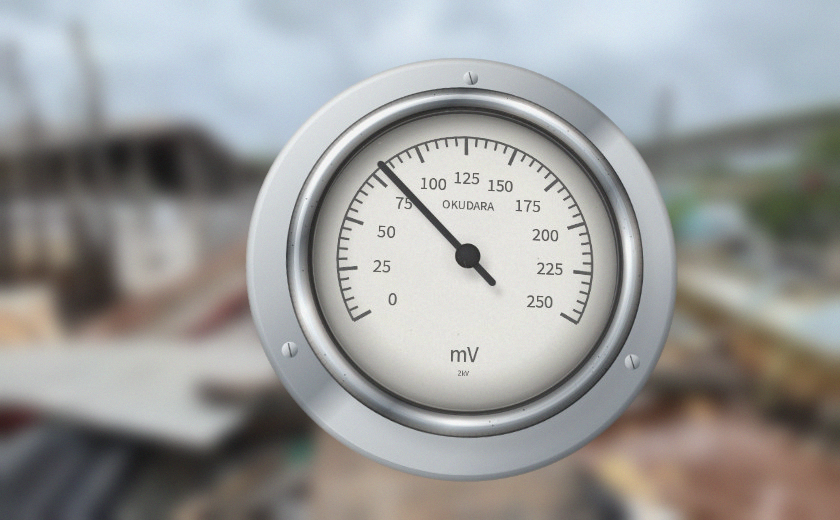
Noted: {"value": 80, "unit": "mV"}
